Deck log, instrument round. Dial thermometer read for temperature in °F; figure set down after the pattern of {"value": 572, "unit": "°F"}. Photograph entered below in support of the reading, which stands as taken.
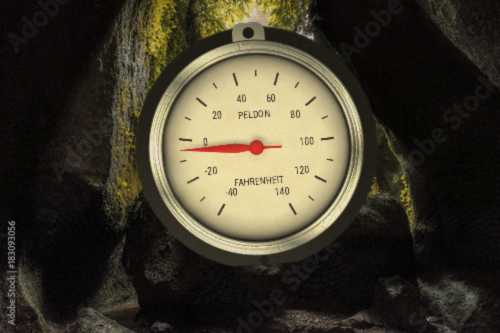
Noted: {"value": -5, "unit": "°F"}
